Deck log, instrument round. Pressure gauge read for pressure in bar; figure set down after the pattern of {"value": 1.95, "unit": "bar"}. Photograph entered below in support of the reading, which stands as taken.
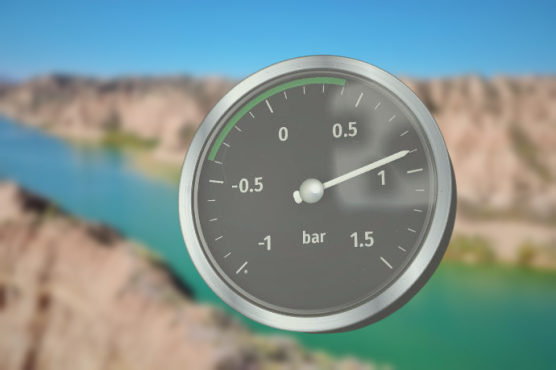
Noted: {"value": 0.9, "unit": "bar"}
